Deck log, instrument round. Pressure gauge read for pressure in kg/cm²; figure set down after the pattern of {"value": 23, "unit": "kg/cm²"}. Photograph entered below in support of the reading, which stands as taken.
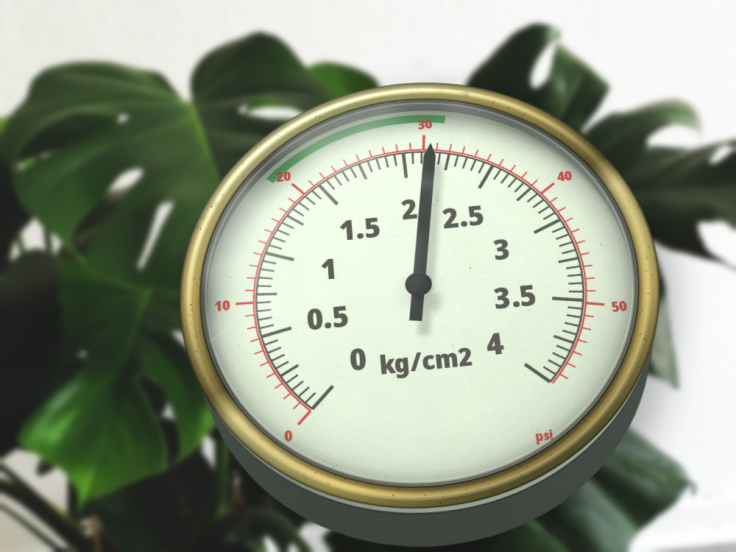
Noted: {"value": 2.15, "unit": "kg/cm²"}
